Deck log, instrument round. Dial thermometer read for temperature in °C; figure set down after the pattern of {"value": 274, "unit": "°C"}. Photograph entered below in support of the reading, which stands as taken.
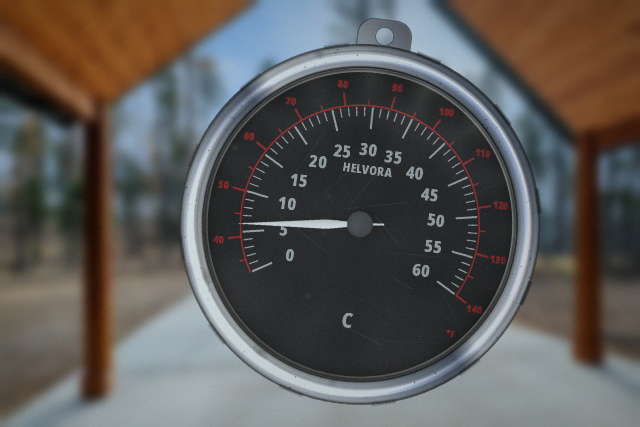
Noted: {"value": 6, "unit": "°C"}
